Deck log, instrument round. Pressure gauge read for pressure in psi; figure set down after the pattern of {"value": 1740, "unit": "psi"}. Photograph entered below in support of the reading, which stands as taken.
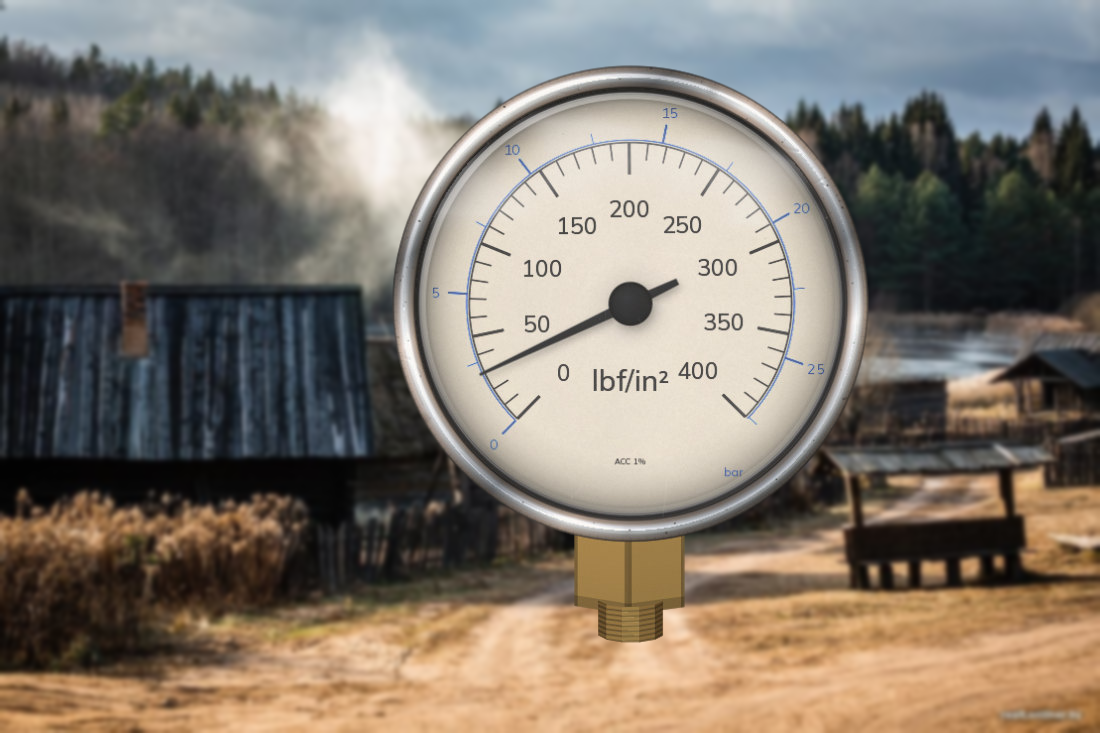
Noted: {"value": 30, "unit": "psi"}
